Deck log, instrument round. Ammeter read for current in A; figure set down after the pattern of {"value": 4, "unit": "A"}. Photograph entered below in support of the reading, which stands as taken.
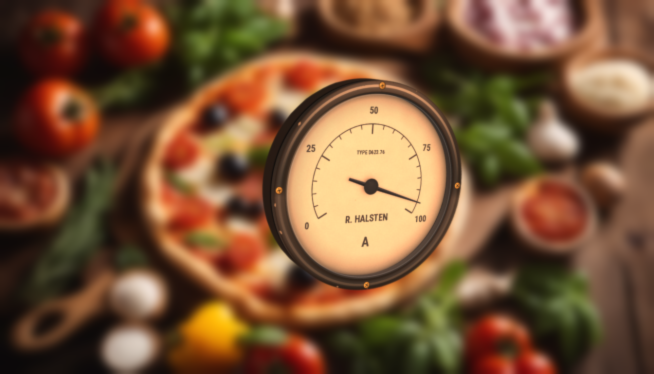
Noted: {"value": 95, "unit": "A"}
